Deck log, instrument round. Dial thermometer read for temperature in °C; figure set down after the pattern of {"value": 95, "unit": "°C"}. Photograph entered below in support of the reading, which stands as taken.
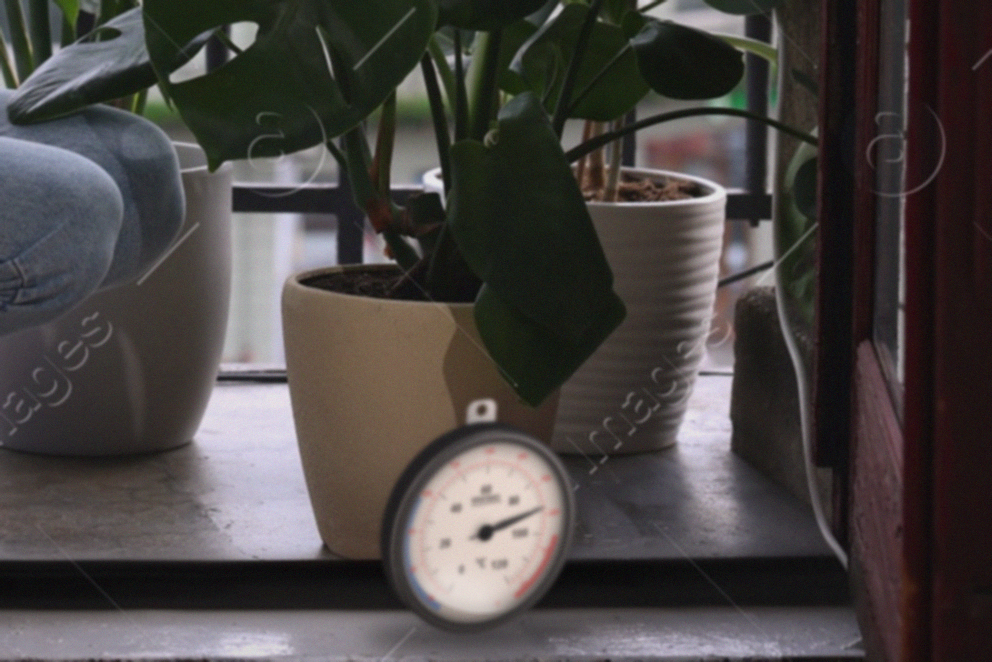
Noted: {"value": 90, "unit": "°C"}
